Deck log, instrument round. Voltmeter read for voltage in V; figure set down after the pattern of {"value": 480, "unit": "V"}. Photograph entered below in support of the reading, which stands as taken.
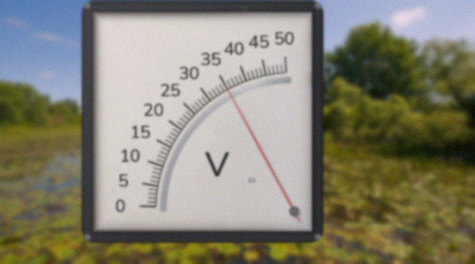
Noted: {"value": 35, "unit": "V"}
